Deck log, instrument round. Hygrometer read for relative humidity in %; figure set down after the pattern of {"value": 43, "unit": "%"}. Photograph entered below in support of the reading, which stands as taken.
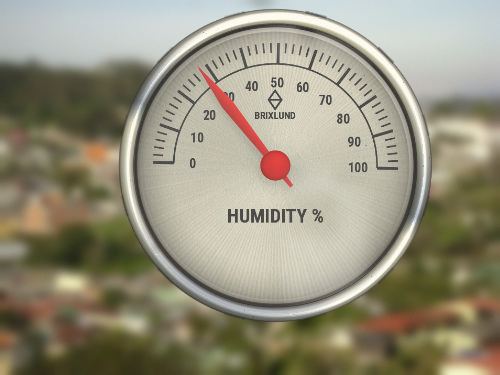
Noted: {"value": 28, "unit": "%"}
